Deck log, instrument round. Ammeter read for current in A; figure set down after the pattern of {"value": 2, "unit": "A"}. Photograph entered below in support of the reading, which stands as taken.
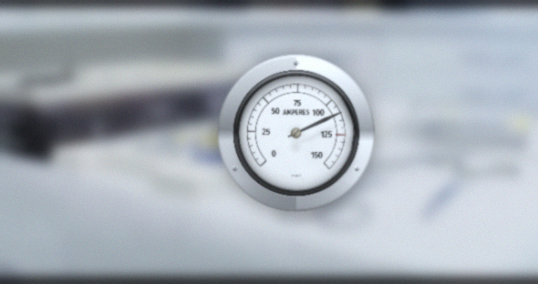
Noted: {"value": 110, "unit": "A"}
